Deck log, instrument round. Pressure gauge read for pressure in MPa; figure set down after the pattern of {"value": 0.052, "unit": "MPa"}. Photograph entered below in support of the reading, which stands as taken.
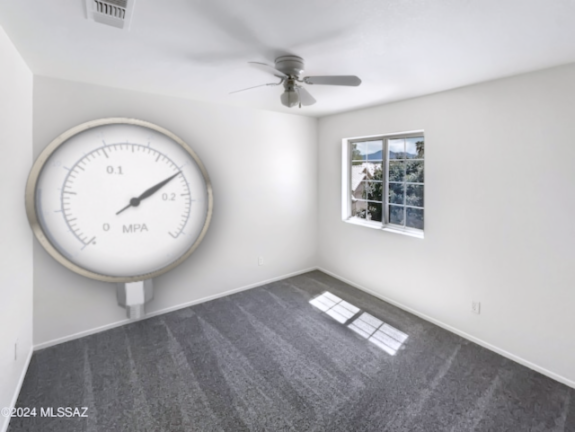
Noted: {"value": 0.175, "unit": "MPa"}
